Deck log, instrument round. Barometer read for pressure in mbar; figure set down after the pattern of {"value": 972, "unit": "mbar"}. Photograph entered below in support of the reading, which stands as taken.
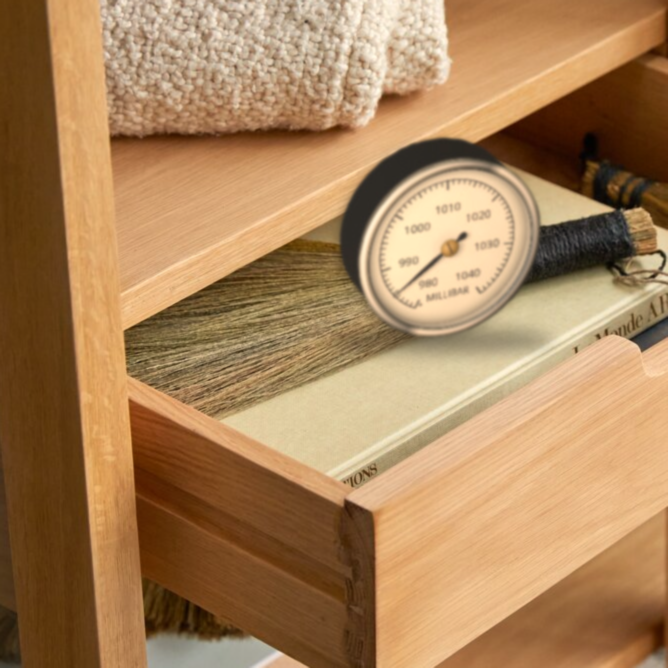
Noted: {"value": 985, "unit": "mbar"}
